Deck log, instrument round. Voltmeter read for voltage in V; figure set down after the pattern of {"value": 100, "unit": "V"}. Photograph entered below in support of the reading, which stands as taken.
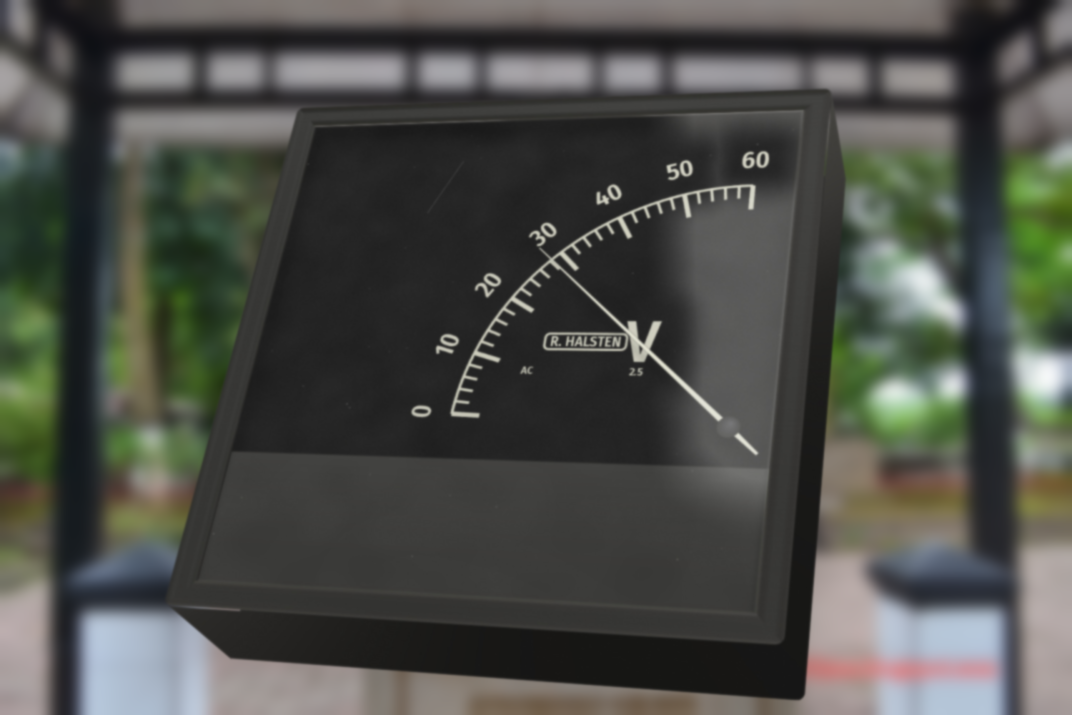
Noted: {"value": 28, "unit": "V"}
